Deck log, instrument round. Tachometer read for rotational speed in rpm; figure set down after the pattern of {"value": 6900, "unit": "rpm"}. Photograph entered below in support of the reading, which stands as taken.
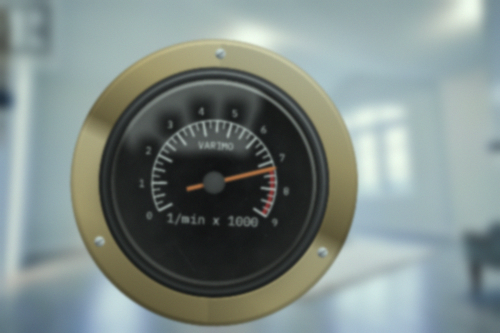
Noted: {"value": 7250, "unit": "rpm"}
